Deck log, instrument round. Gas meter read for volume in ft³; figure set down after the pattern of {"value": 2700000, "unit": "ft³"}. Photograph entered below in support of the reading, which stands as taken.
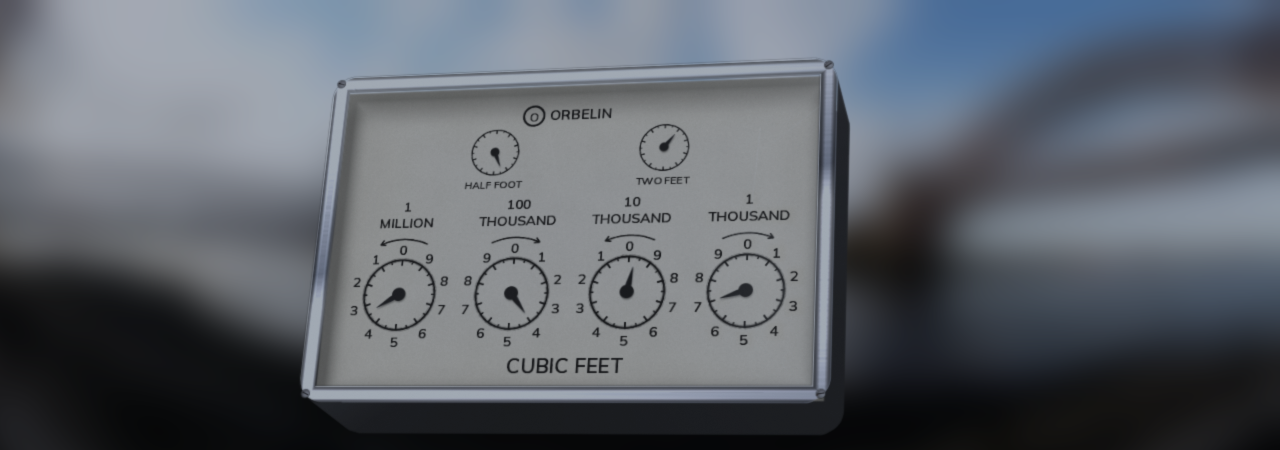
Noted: {"value": 339700, "unit": "ft³"}
